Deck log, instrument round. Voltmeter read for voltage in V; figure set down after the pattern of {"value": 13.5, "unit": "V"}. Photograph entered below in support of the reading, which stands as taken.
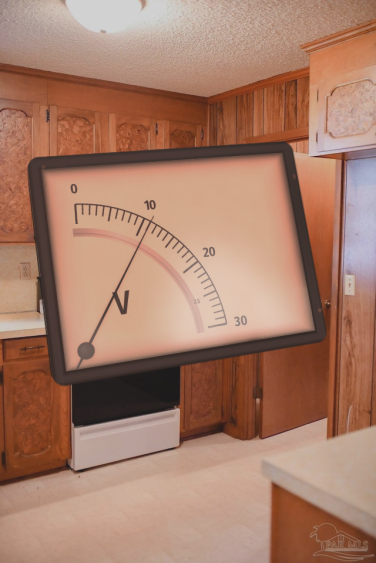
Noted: {"value": 11, "unit": "V"}
